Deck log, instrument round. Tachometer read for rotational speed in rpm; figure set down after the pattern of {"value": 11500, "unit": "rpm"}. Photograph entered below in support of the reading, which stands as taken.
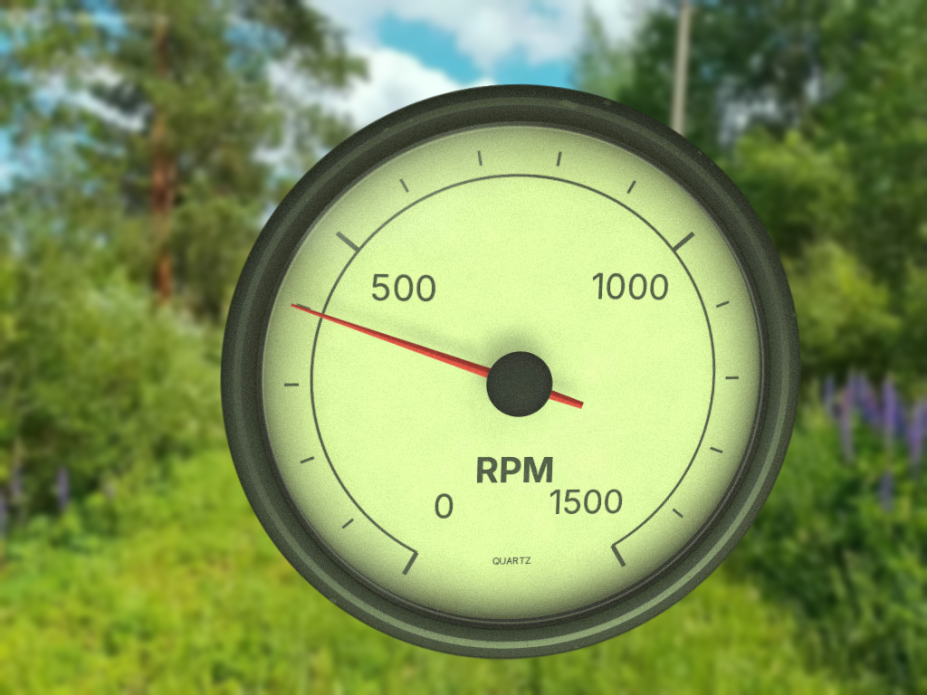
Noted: {"value": 400, "unit": "rpm"}
